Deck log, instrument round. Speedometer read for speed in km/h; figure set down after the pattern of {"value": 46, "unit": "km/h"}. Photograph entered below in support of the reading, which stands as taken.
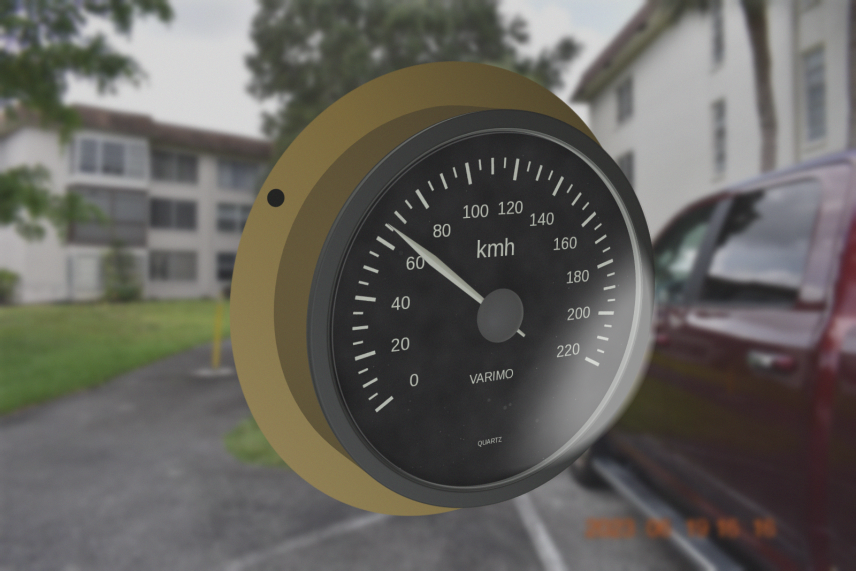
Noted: {"value": 65, "unit": "km/h"}
